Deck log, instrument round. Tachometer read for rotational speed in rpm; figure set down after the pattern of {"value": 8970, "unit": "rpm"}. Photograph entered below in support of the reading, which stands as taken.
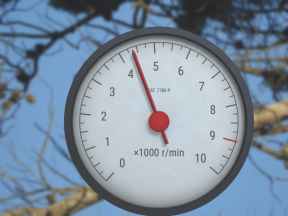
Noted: {"value": 4375, "unit": "rpm"}
